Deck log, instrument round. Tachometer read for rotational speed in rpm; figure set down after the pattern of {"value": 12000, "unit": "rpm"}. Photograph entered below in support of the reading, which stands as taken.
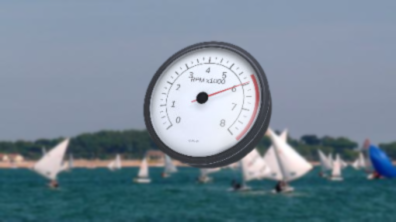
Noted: {"value": 6000, "unit": "rpm"}
